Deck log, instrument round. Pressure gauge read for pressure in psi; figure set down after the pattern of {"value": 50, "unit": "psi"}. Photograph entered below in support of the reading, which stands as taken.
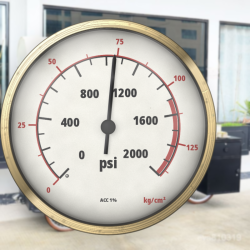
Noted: {"value": 1050, "unit": "psi"}
